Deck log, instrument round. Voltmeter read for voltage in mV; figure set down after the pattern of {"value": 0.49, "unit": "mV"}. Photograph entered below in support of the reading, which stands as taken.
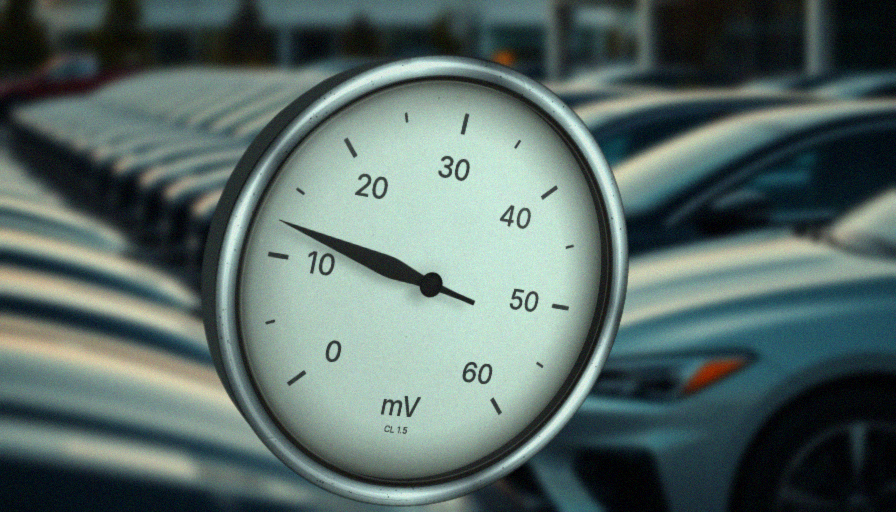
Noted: {"value": 12.5, "unit": "mV"}
